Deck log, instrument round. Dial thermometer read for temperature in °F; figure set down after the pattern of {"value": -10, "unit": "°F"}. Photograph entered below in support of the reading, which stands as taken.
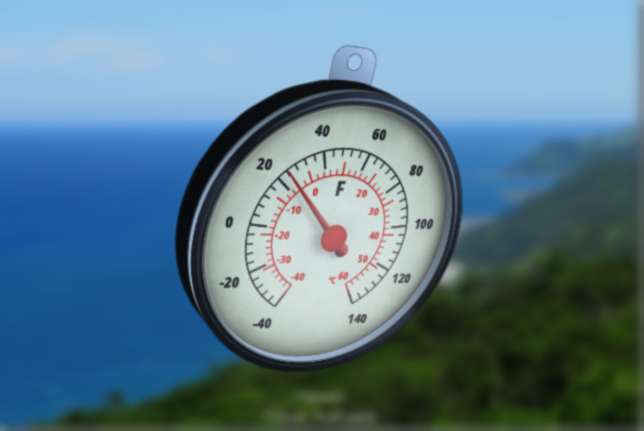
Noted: {"value": 24, "unit": "°F"}
